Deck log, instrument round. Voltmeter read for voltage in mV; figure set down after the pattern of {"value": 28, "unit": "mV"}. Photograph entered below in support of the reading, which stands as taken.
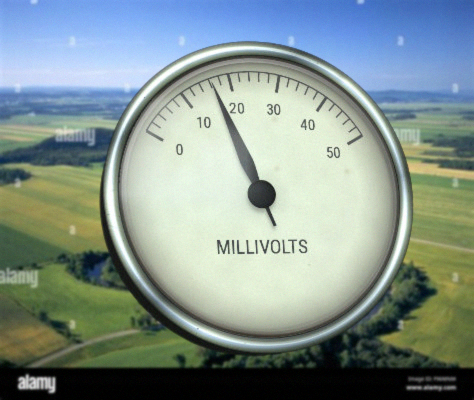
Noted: {"value": 16, "unit": "mV"}
